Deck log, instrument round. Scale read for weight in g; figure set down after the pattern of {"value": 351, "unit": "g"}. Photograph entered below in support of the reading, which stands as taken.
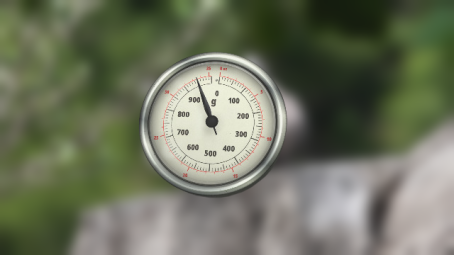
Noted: {"value": 950, "unit": "g"}
